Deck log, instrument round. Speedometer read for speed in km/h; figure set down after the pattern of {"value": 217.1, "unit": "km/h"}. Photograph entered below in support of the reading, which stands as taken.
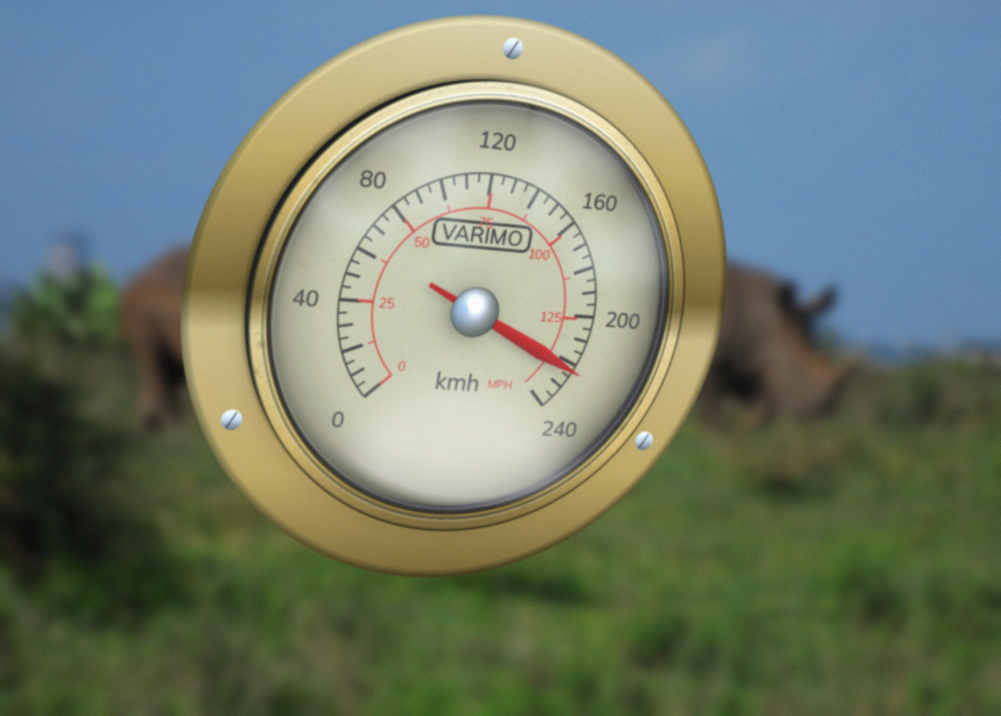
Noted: {"value": 222.5, "unit": "km/h"}
